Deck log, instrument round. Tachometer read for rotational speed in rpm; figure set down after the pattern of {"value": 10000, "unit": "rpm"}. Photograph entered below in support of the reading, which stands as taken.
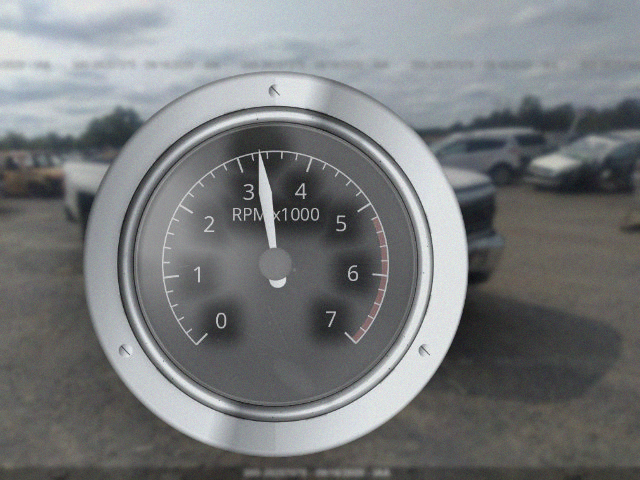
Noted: {"value": 3300, "unit": "rpm"}
